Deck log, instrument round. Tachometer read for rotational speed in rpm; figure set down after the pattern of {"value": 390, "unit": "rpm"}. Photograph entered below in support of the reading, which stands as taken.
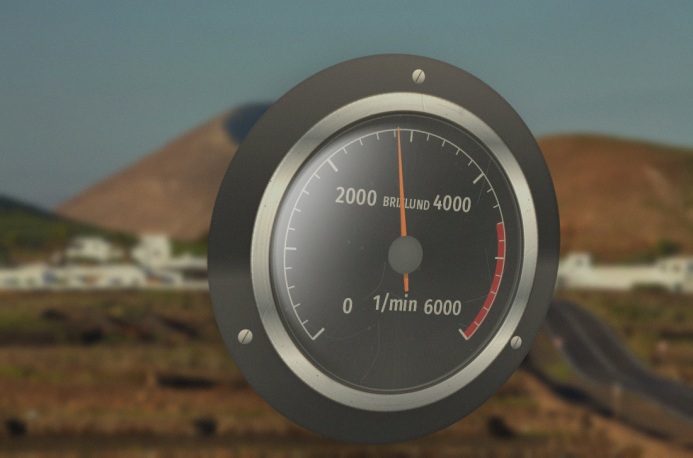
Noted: {"value": 2800, "unit": "rpm"}
